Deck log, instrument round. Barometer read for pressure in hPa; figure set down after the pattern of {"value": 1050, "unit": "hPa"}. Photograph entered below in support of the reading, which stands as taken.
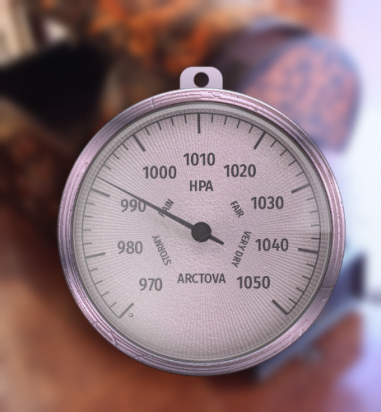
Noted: {"value": 992, "unit": "hPa"}
